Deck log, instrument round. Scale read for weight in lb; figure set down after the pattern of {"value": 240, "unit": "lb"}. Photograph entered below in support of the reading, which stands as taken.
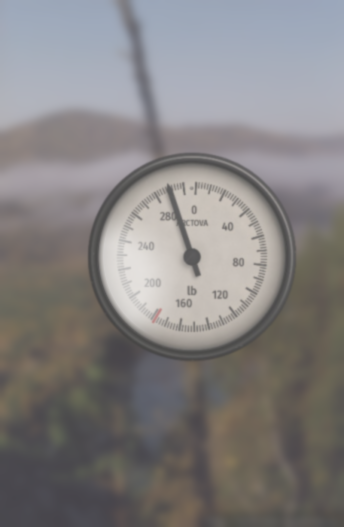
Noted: {"value": 290, "unit": "lb"}
